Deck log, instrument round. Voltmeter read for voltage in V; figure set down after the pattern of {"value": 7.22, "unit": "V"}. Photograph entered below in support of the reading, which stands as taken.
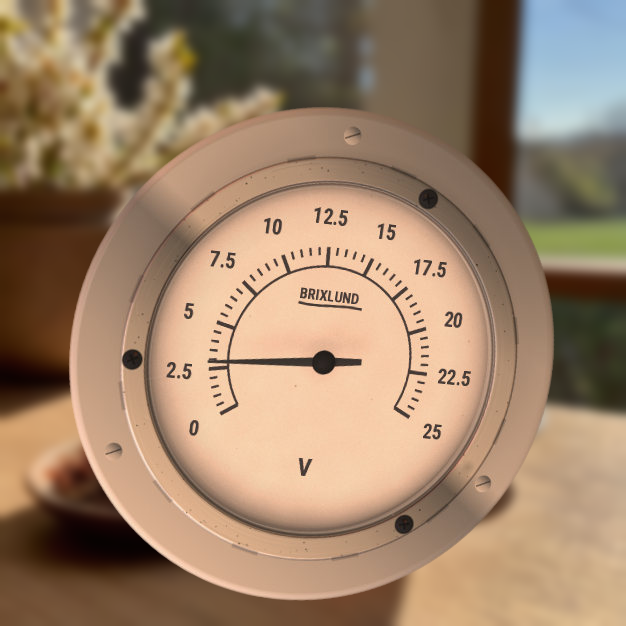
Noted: {"value": 3, "unit": "V"}
